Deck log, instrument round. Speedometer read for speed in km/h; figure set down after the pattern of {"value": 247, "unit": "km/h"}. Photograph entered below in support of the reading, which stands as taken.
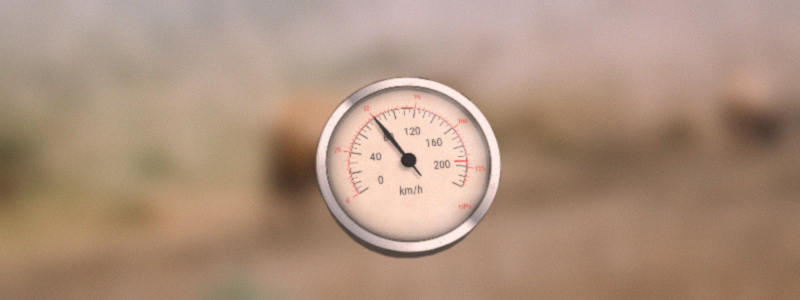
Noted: {"value": 80, "unit": "km/h"}
